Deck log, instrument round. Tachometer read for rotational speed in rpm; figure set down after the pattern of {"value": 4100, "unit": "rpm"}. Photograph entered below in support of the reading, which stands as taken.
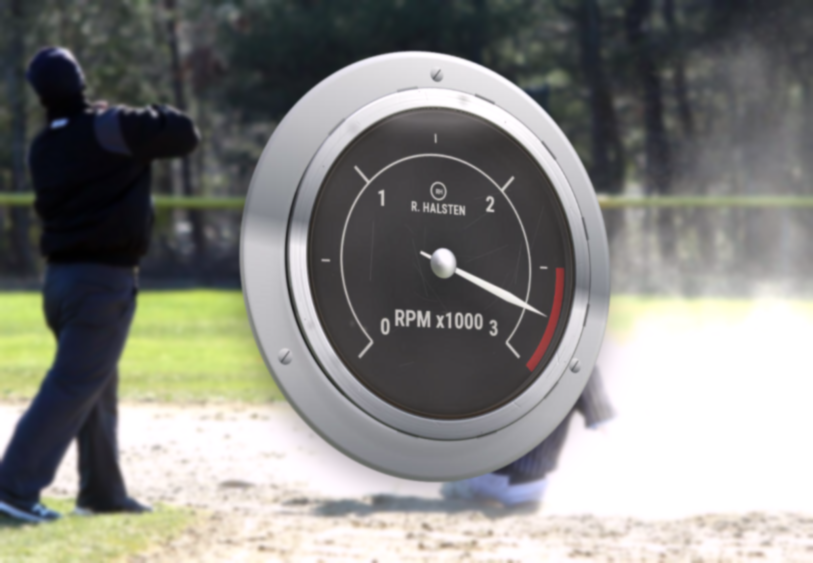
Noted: {"value": 2750, "unit": "rpm"}
